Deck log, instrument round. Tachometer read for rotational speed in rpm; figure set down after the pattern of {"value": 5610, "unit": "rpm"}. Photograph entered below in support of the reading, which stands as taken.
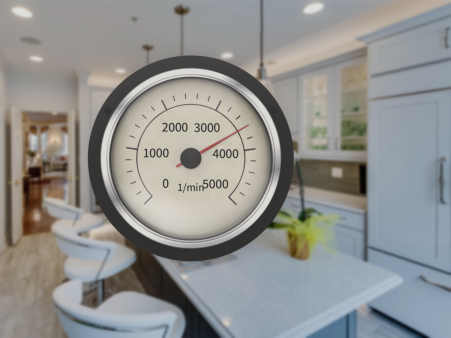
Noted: {"value": 3600, "unit": "rpm"}
